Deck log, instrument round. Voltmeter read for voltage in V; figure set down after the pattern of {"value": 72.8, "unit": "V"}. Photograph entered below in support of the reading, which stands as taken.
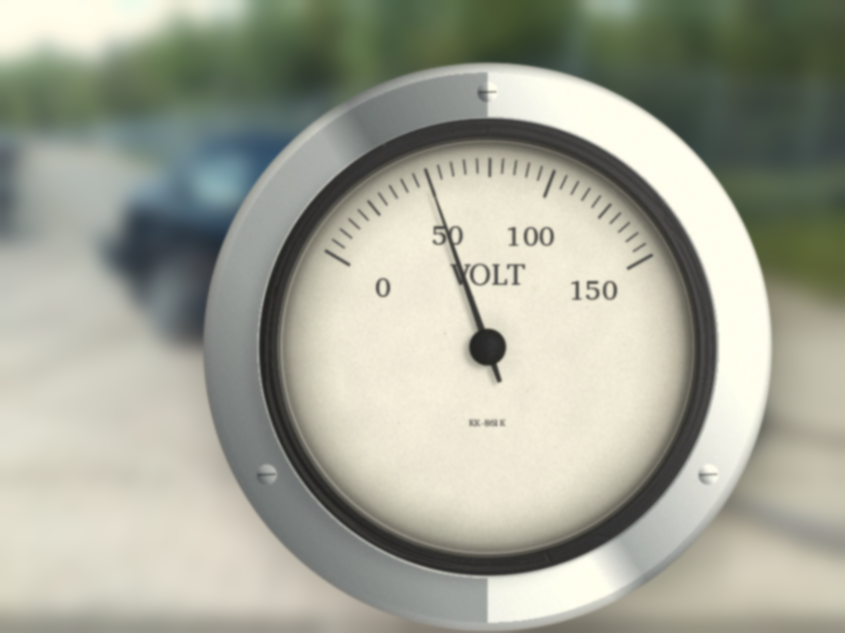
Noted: {"value": 50, "unit": "V"}
